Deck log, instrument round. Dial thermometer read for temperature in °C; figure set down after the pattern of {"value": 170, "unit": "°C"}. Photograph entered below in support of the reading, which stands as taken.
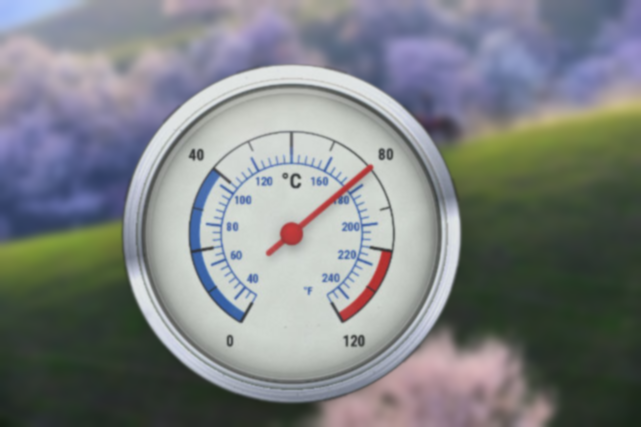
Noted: {"value": 80, "unit": "°C"}
